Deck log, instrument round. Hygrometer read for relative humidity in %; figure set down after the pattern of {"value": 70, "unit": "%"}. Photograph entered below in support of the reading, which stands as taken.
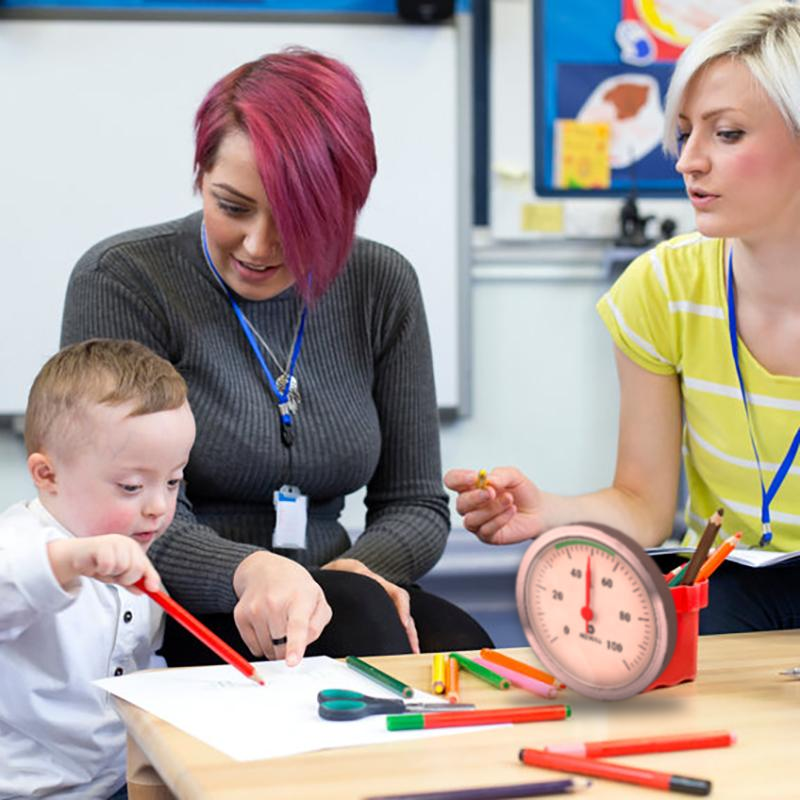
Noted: {"value": 50, "unit": "%"}
